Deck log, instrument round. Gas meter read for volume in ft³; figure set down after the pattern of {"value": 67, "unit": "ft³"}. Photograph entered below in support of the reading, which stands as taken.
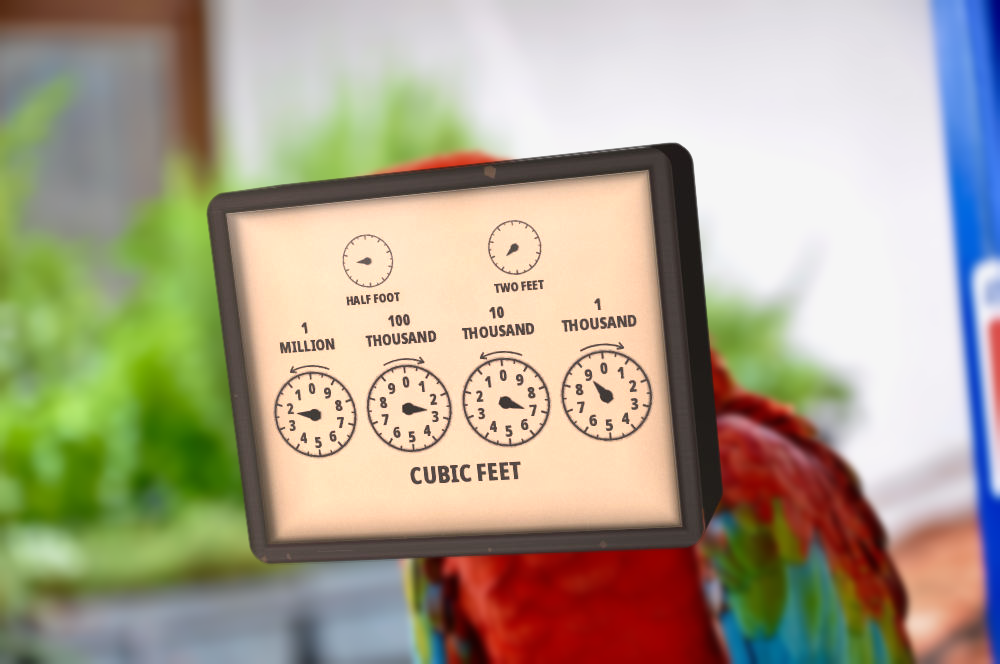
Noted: {"value": 226900, "unit": "ft³"}
